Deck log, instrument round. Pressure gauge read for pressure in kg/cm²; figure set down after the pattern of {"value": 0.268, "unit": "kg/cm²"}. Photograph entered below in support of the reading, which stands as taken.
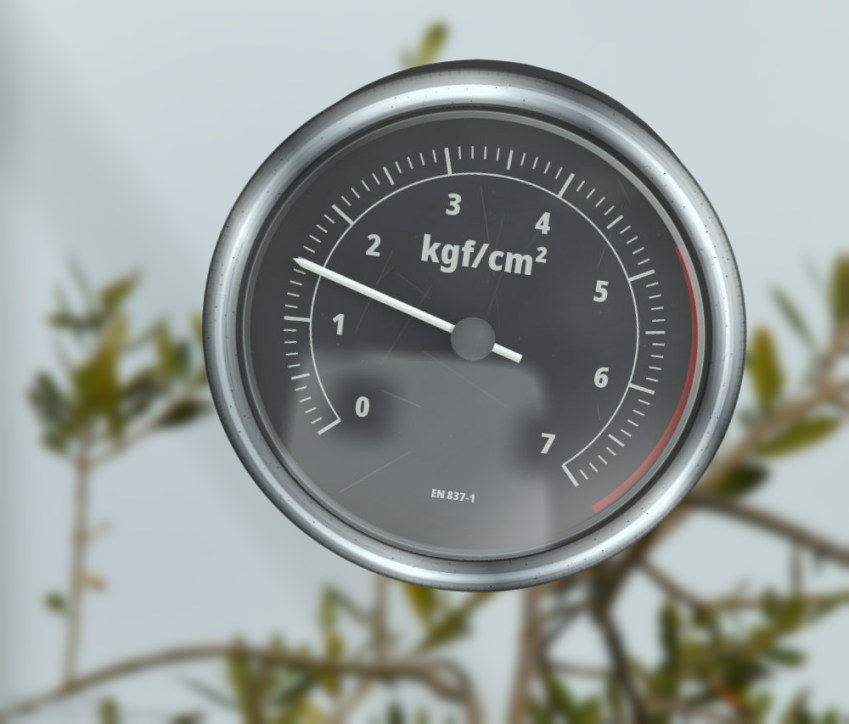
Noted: {"value": 1.5, "unit": "kg/cm²"}
